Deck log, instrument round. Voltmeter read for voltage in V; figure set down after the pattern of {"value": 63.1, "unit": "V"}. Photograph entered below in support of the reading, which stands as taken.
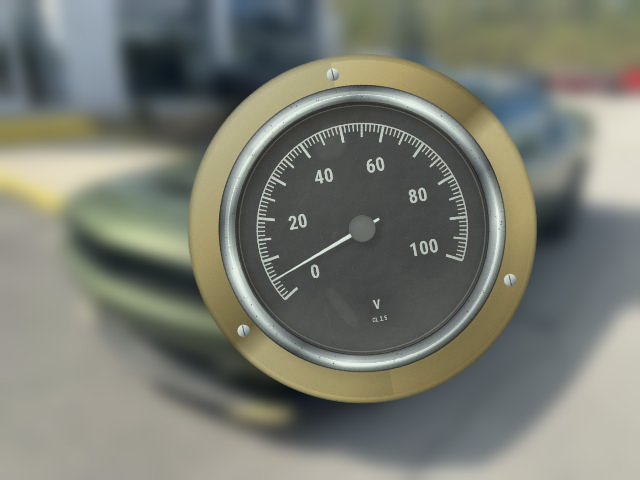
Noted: {"value": 5, "unit": "V"}
